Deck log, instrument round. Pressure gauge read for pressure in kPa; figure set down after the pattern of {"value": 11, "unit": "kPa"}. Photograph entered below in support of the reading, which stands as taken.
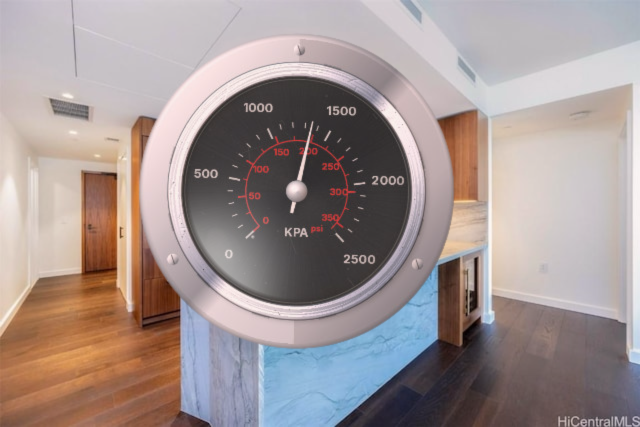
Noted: {"value": 1350, "unit": "kPa"}
